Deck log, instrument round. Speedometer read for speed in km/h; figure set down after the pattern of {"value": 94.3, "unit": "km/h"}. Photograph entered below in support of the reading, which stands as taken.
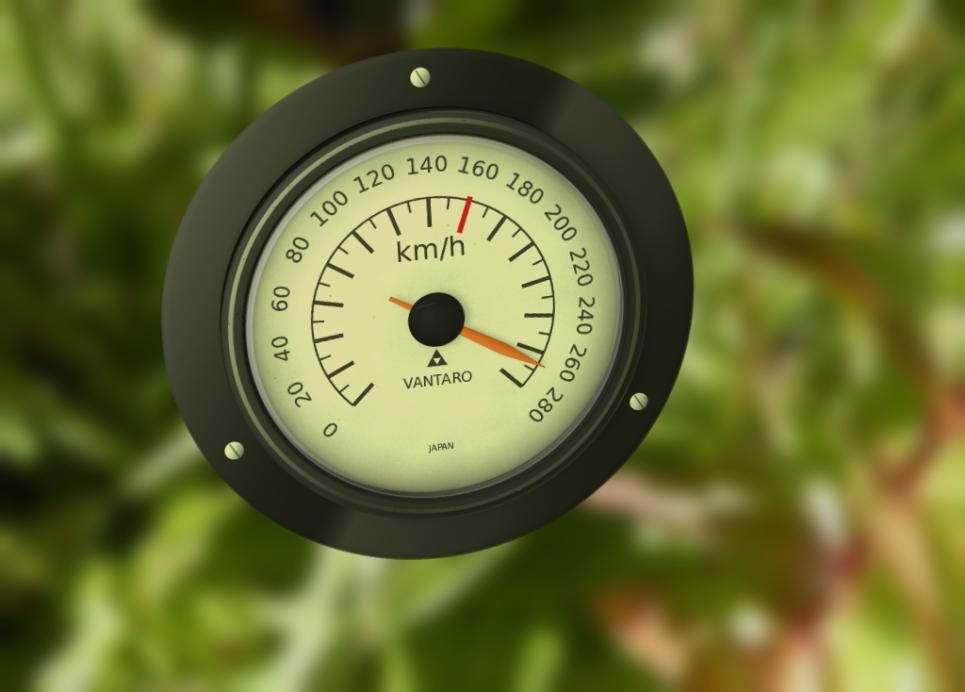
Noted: {"value": 265, "unit": "km/h"}
